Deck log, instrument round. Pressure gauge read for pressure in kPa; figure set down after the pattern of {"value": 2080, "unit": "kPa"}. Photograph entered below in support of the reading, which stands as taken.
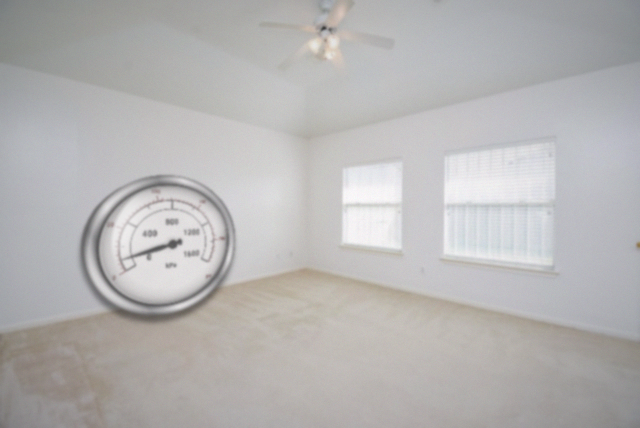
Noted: {"value": 100, "unit": "kPa"}
